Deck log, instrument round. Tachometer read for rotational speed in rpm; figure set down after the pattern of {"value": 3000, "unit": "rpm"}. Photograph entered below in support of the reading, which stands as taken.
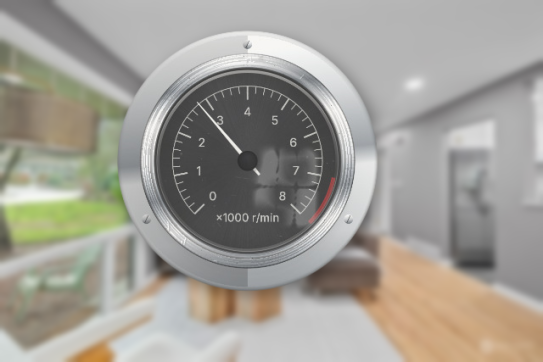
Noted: {"value": 2800, "unit": "rpm"}
